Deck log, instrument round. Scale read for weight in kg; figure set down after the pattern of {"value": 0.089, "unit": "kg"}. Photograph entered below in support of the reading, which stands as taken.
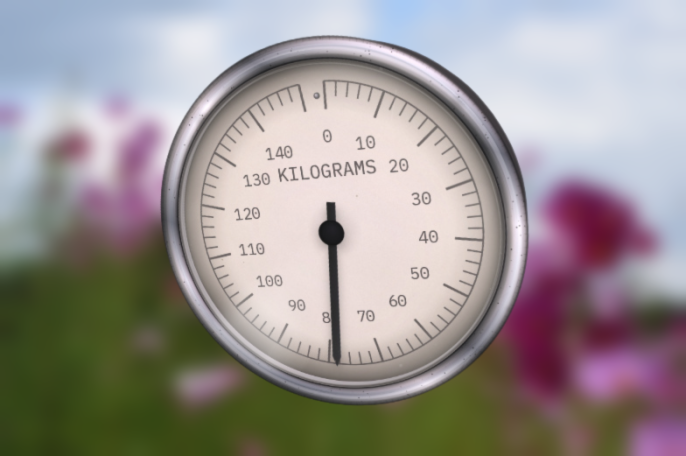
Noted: {"value": 78, "unit": "kg"}
